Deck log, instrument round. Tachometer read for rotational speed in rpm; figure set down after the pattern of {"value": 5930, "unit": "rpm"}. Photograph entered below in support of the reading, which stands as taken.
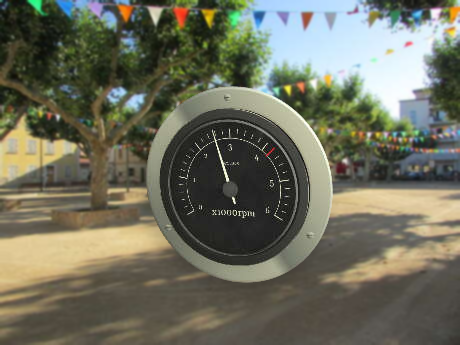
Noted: {"value": 2600, "unit": "rpm"}
